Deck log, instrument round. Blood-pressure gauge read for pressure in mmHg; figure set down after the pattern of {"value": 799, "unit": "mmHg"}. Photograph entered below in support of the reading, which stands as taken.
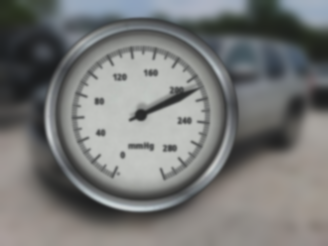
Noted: {"value": 210, "unit": "mmHg"}
